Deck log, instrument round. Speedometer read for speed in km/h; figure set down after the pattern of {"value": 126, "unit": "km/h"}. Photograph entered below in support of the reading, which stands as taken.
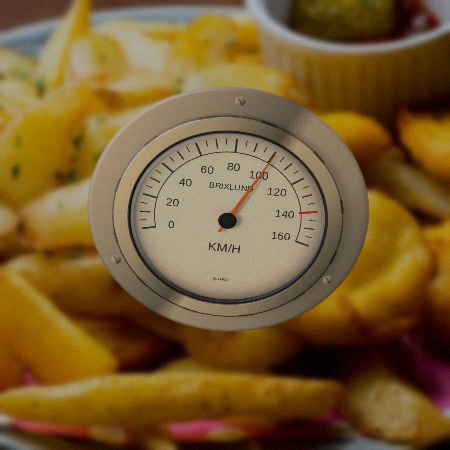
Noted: {"value": 100, "unit": "km/h"}
